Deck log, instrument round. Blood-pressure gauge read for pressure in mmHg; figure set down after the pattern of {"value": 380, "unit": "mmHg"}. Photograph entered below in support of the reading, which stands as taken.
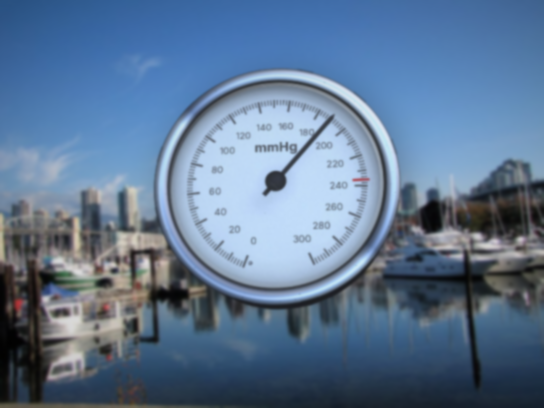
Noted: {"value": 190, "unit": "mmHg"}
